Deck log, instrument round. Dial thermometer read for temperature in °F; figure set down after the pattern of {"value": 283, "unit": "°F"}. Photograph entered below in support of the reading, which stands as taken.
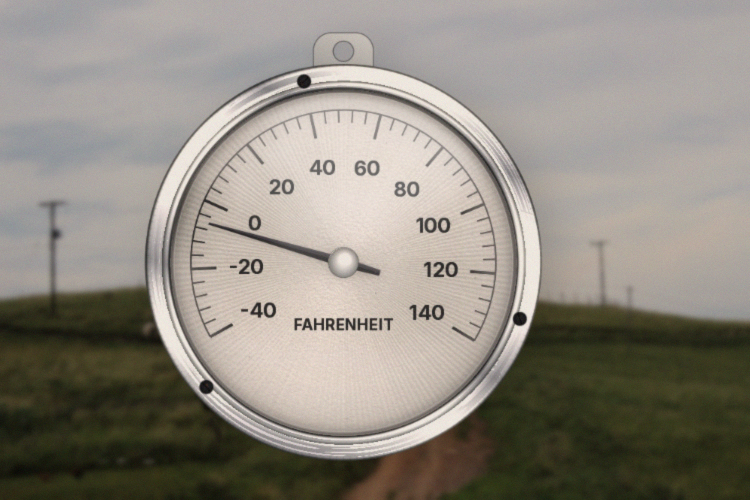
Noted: {"value": -6, "unit": "°F"}
